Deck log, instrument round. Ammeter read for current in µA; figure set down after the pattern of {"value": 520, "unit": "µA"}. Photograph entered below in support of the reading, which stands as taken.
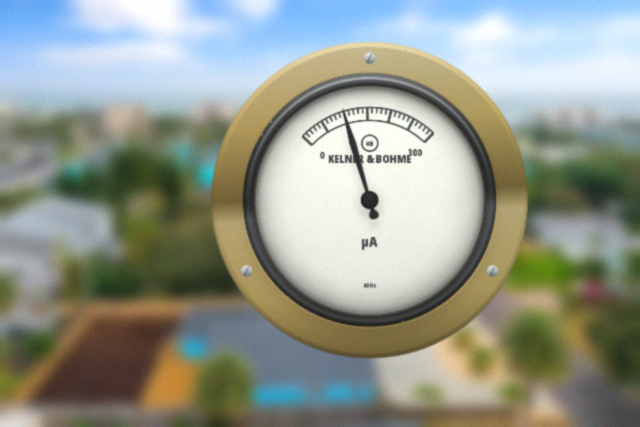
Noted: {"value": 100, "unit": "µA"}
